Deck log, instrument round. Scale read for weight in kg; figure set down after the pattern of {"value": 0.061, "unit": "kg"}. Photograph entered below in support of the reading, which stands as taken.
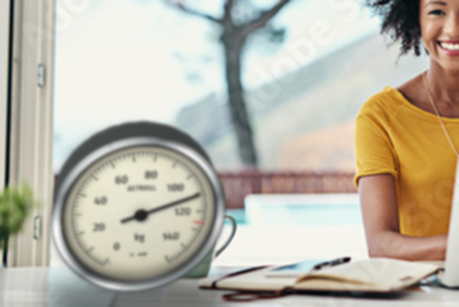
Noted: {"value": 110, "unit": "kg"}
